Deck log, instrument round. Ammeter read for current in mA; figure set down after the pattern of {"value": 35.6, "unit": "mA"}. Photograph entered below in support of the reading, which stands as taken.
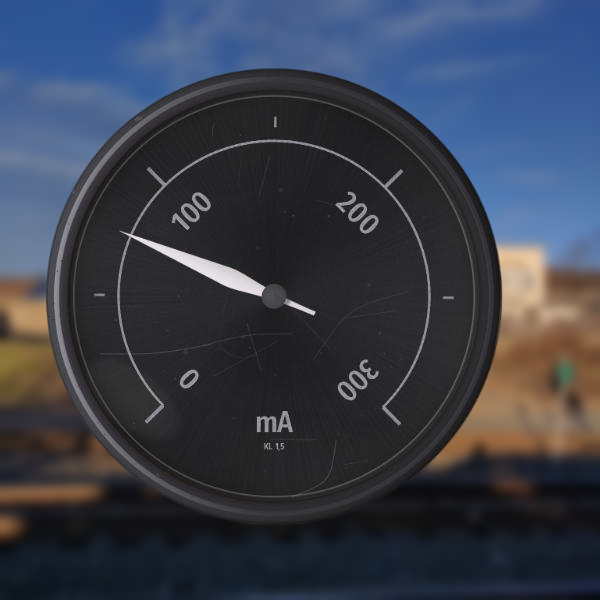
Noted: {"value": 75, "unit": "mA"}
